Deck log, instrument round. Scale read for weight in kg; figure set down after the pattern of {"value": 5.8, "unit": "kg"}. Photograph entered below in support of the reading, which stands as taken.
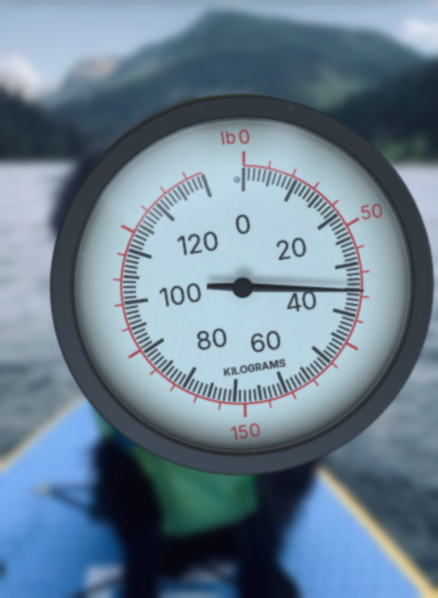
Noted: {"value": 35, "unit": "kg"}
